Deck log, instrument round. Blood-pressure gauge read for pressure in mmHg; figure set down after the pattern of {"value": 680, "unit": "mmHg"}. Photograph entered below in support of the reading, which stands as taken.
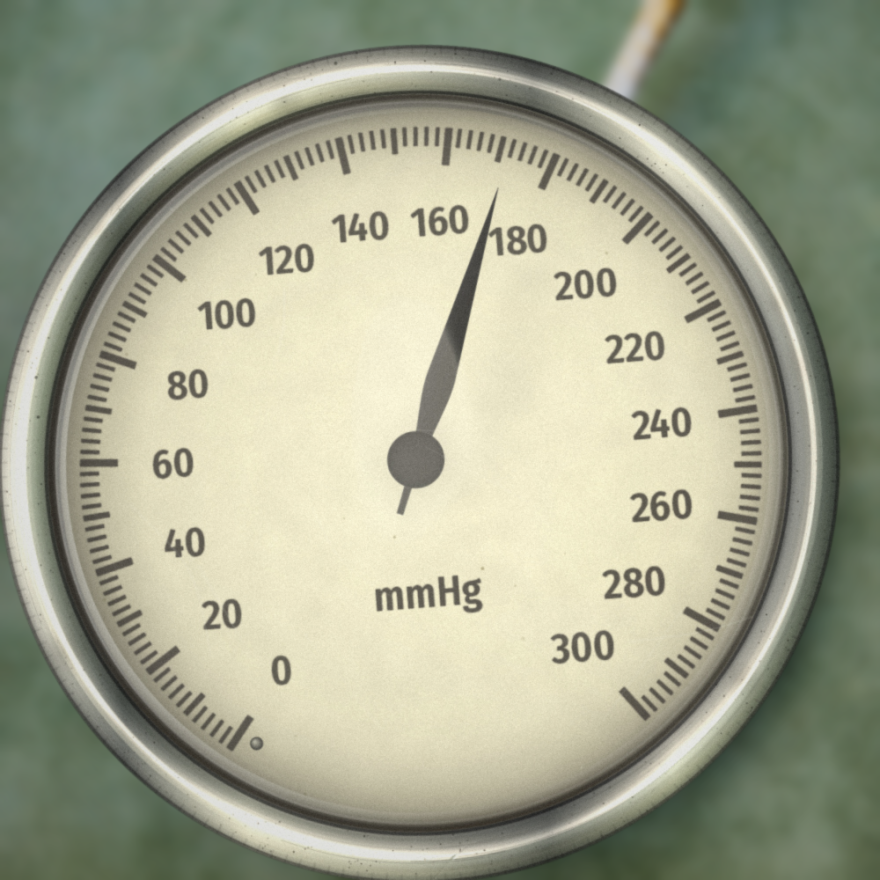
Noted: {"value": 172, "unit": "mmHg"}
